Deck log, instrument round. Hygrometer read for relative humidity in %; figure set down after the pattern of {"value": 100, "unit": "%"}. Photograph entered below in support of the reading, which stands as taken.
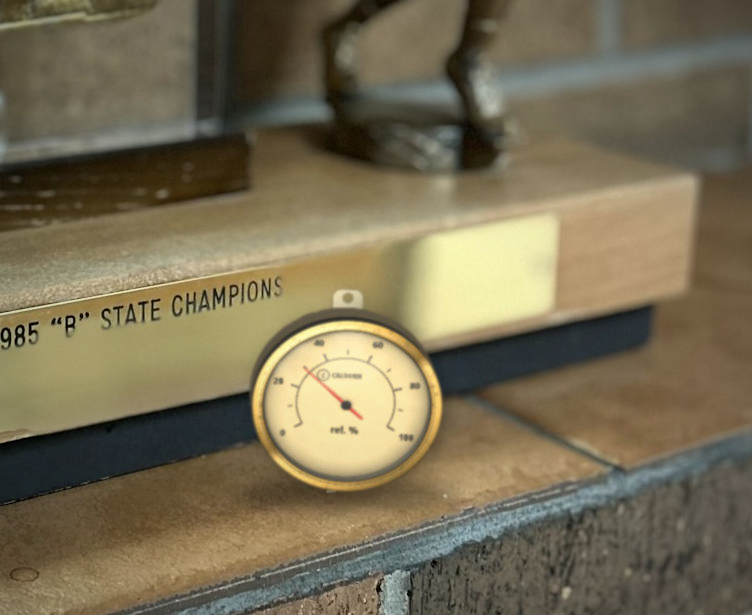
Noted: {"value": 30, "unit": "%"}
